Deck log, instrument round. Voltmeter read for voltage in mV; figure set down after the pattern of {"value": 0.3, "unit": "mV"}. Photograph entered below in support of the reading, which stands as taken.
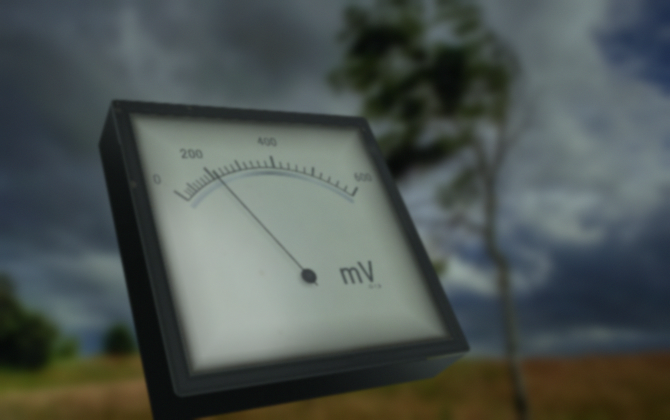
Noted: {"value": 200, "unit": "mV"}
